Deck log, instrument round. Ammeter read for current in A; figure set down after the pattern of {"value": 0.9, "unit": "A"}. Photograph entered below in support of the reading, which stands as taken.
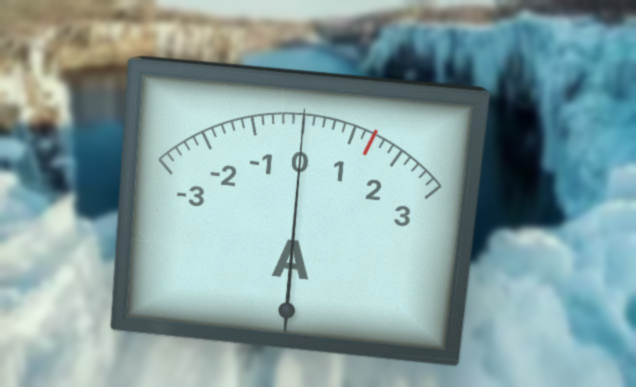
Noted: {"value": 0, "unit": "A"}
